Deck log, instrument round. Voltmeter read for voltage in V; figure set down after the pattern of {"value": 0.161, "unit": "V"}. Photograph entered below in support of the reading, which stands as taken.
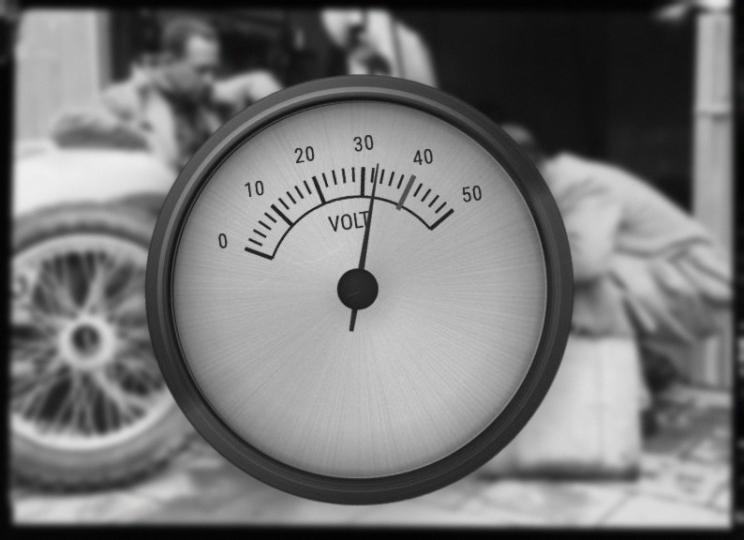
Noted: {"value": 33, "unit": "V"}
